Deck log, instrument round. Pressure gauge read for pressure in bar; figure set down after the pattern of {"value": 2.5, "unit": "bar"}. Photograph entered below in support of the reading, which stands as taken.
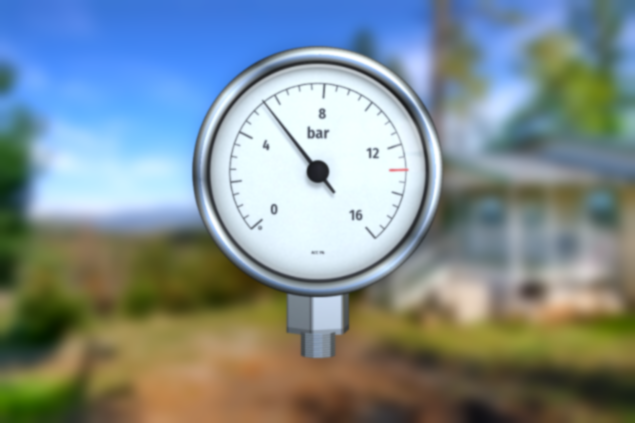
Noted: {"value": 5.5, "unit": "bar"}
